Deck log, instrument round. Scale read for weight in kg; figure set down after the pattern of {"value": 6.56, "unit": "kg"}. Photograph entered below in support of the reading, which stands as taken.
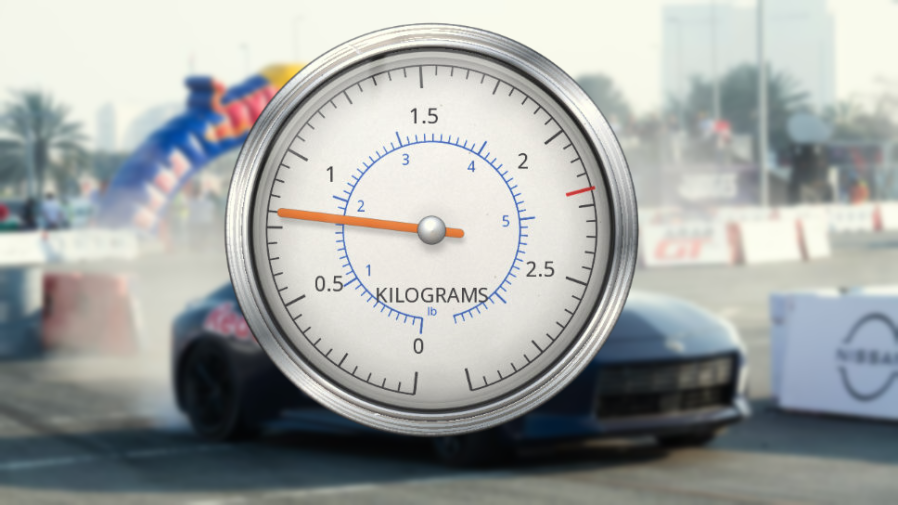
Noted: {"value": 0.8, "unit": "kg"}
